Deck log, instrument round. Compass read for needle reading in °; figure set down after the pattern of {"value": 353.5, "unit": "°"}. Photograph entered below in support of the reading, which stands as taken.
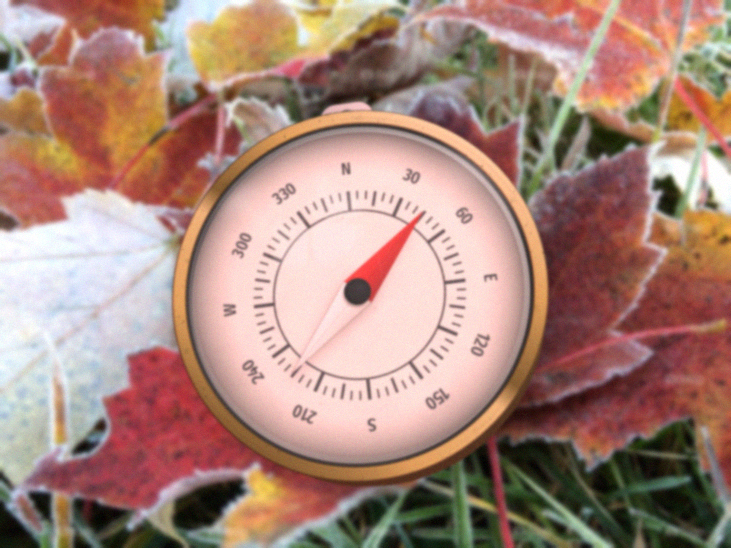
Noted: {"value": 45, "unit": "°"}
